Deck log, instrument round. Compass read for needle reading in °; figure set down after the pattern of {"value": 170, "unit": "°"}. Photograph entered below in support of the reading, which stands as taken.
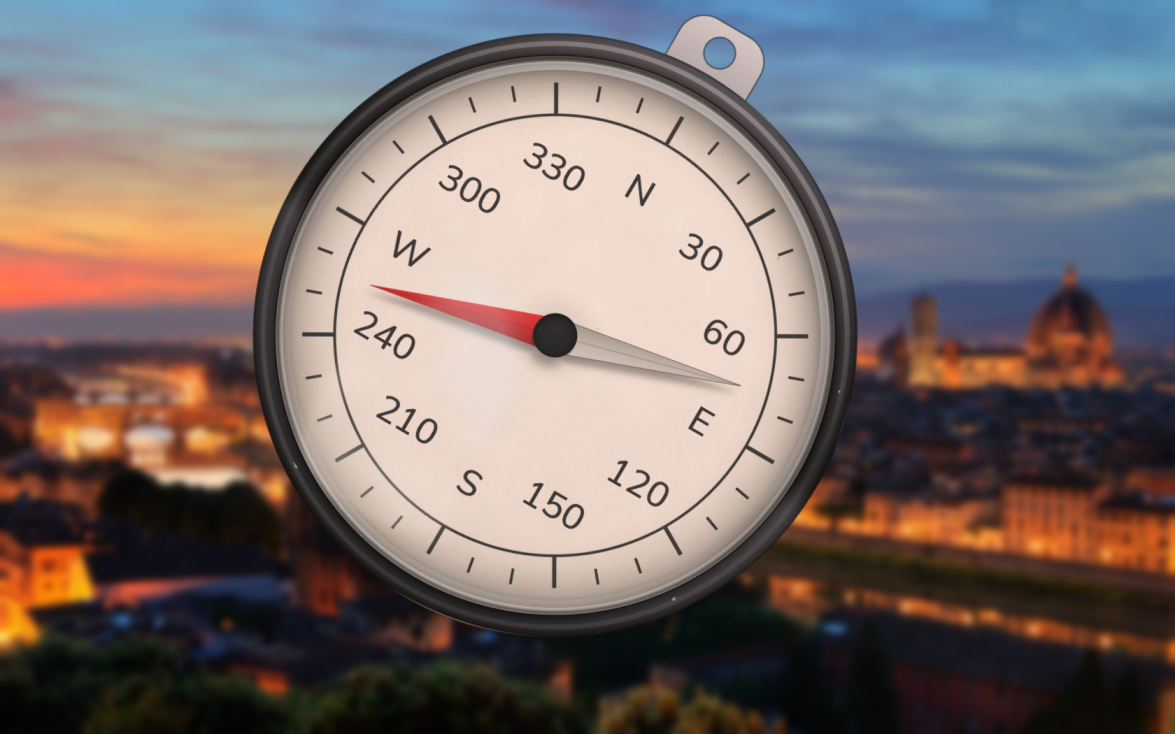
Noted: {"value": 255, "unit": "°"}
